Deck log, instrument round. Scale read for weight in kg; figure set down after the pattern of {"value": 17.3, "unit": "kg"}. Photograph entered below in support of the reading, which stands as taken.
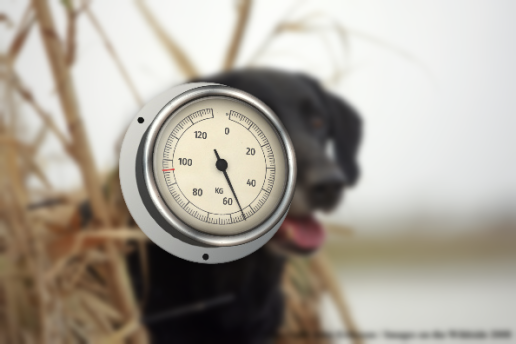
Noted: {"value": 55, "unit": "kg"}
